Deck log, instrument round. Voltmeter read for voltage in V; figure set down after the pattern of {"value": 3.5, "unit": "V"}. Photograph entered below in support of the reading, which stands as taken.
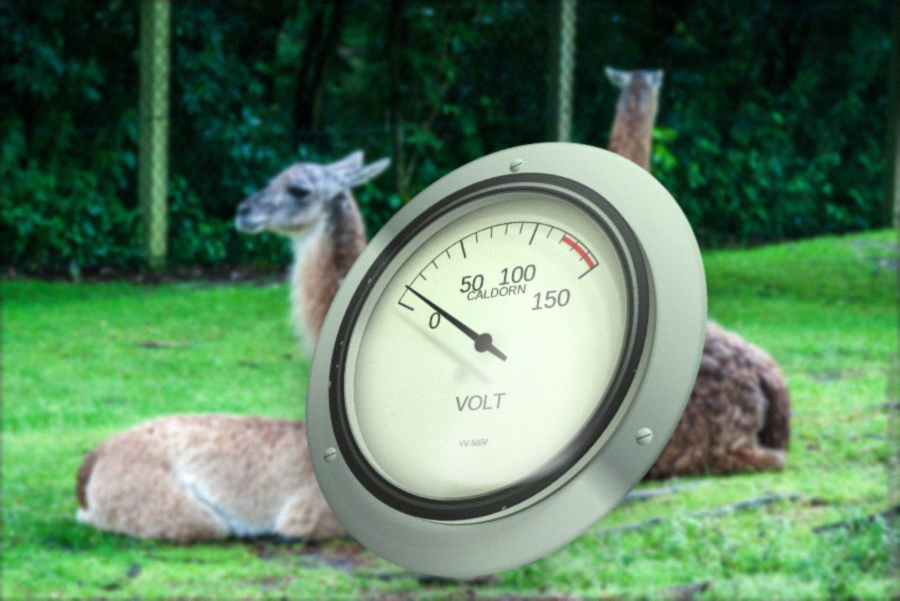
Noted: {"value": 10, "unit": "V"}
